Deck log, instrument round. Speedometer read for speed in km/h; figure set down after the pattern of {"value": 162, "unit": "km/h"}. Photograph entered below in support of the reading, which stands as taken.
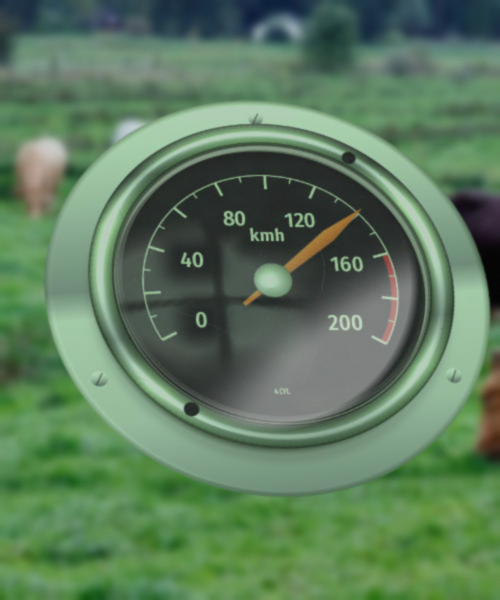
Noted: {"value": 140, "unit": "km/h"}
